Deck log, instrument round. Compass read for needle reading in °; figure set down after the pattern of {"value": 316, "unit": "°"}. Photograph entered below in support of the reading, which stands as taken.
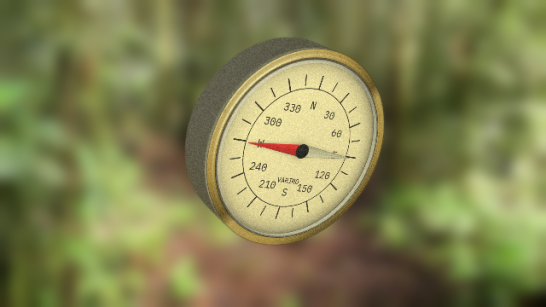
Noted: {"value": 270, "unit": "°"}
